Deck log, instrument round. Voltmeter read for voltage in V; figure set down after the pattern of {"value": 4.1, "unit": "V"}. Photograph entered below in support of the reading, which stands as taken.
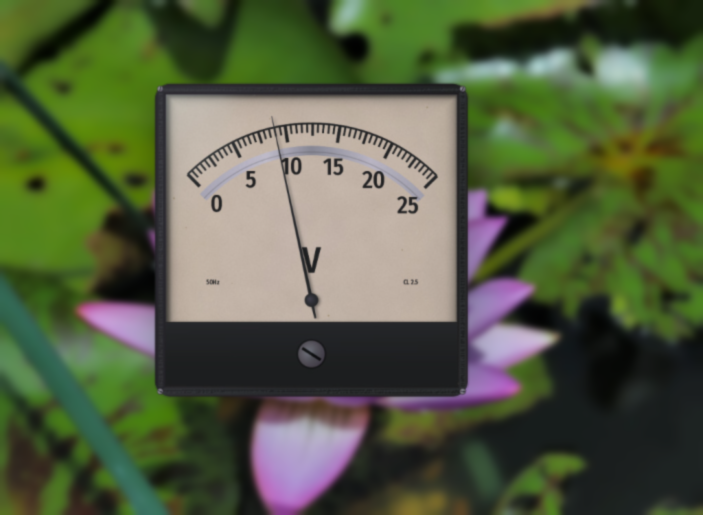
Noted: {"value": 9, "unit": "V"}
